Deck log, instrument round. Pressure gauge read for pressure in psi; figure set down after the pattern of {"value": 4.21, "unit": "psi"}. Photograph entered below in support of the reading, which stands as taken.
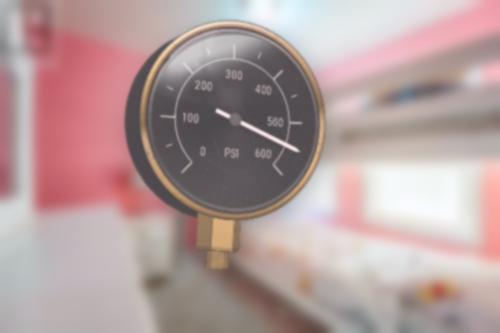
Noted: {"value": 550, "unit": "psi"}
